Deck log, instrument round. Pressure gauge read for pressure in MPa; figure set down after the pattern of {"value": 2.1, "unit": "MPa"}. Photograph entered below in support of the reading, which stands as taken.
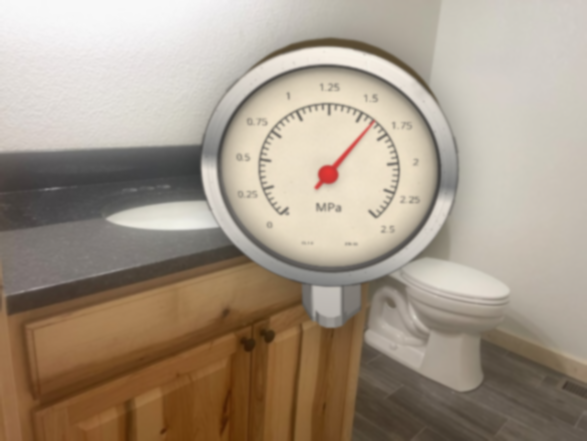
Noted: {"value": 1.6, "unit": "MPa"}
